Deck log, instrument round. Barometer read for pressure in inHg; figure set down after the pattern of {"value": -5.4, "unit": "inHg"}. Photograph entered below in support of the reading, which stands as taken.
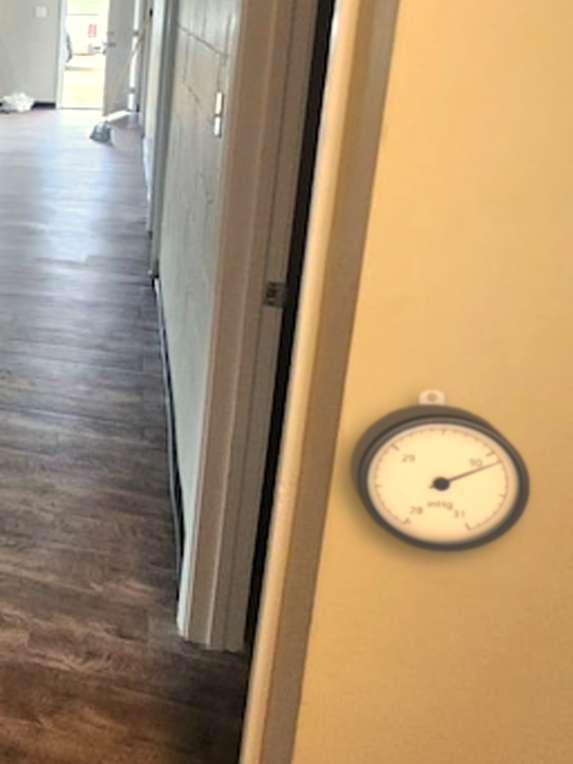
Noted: {"value": 30.1, "unit": "inHg"}
